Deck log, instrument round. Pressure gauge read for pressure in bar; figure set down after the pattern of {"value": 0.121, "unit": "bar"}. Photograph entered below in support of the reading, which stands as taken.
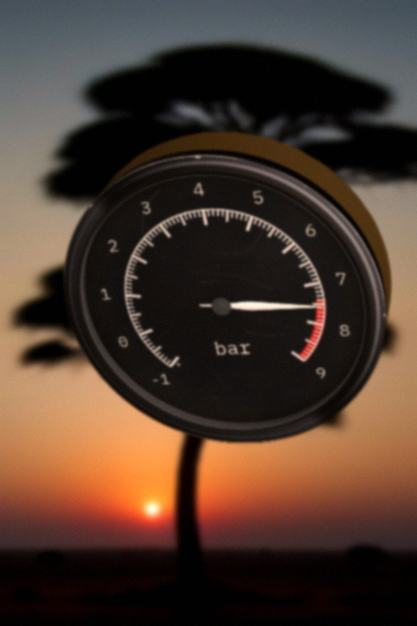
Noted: {"value": 7.5, "unit": "bar"}
